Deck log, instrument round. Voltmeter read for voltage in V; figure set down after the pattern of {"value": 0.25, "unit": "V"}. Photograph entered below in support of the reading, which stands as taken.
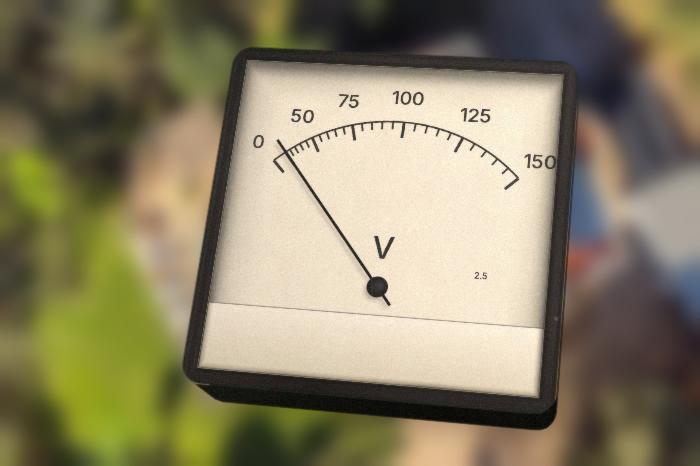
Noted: {"value": 25, "unit": "V"}
